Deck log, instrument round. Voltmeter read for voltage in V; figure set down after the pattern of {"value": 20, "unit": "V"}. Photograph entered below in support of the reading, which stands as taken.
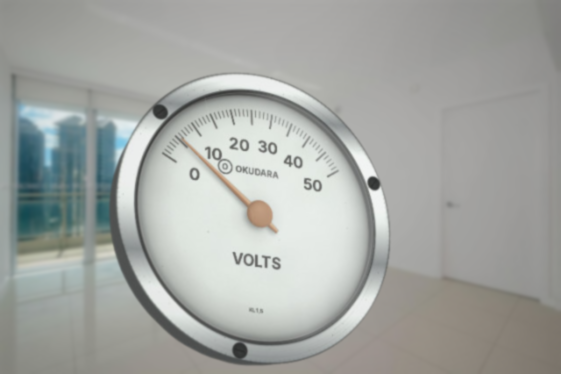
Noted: {"value": 5, "unit": "V"}
